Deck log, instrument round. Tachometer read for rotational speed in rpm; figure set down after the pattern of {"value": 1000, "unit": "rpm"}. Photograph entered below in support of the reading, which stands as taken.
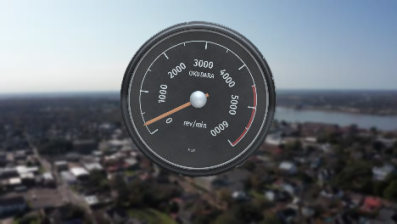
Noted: {"value": 250, "unit": "rpm"}
